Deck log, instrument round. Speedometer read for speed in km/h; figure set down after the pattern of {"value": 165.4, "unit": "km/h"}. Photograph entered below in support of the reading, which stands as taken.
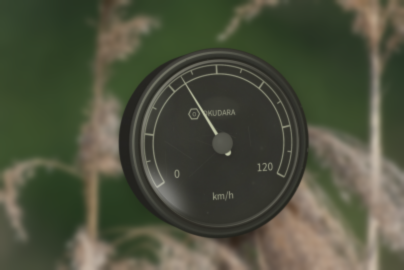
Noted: {"value": 45, "unit": "km/h"}
